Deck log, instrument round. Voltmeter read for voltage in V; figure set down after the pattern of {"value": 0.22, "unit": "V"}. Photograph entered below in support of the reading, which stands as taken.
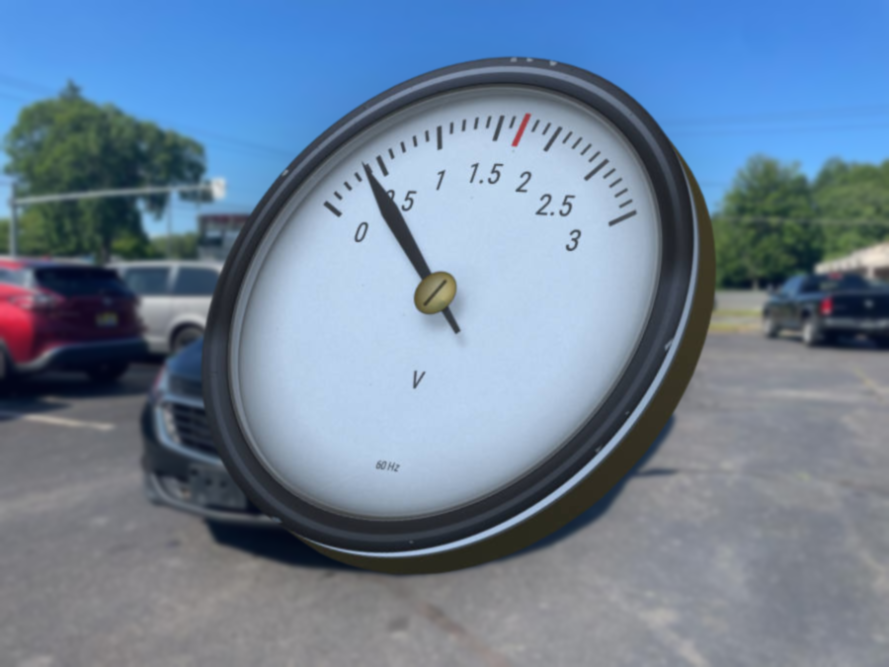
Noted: {"value": 0.4, "unit": "V"}
